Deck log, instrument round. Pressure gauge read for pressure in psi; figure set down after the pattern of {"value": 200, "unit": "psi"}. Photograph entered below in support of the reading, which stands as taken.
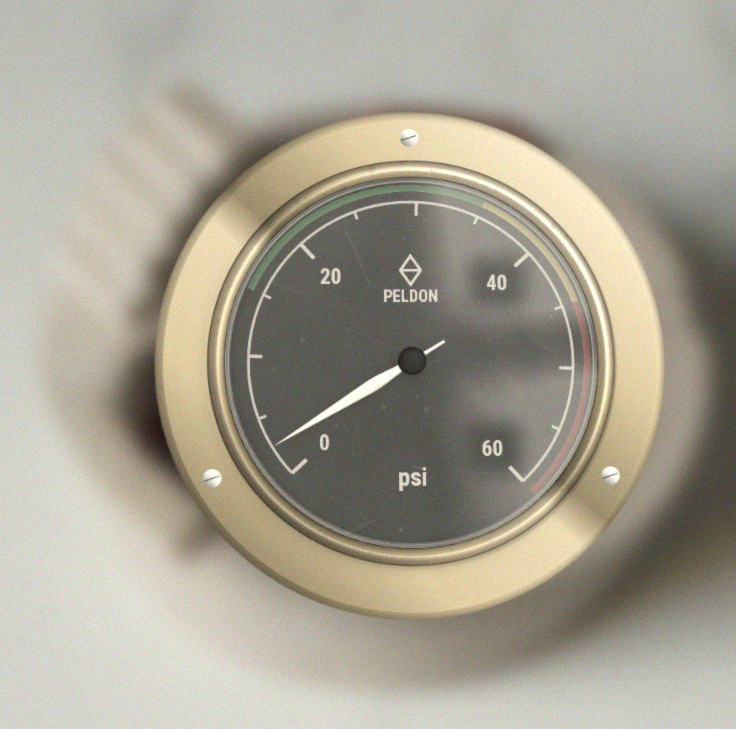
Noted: {"value": 2.5, "unit": "psi"}
